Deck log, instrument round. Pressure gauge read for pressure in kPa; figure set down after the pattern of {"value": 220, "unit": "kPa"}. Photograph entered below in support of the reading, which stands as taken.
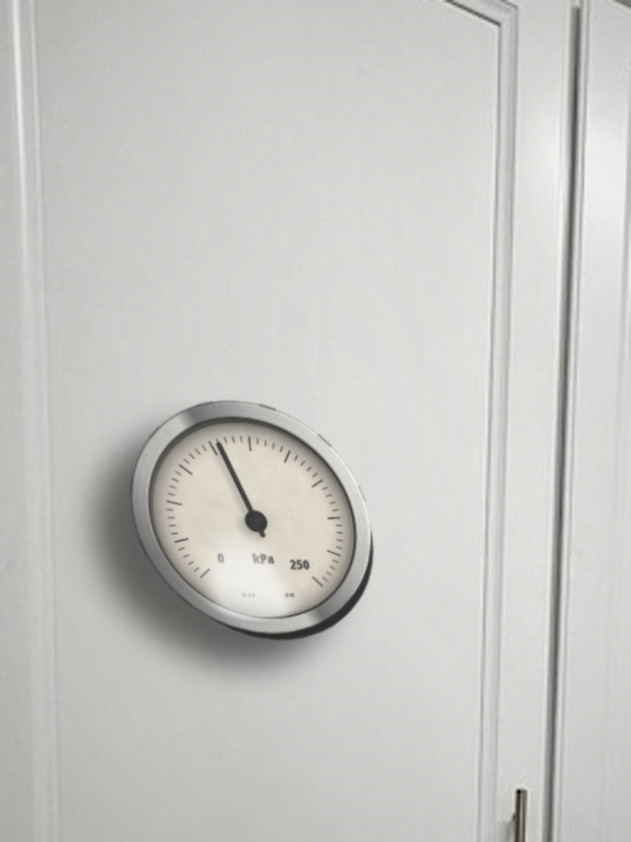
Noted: {"value": 105, "unit": "kPa"}
